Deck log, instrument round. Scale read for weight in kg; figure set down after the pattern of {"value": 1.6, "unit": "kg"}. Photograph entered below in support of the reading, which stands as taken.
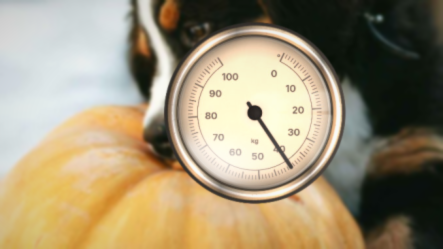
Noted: {"value": 40, "unit": "kg"}
